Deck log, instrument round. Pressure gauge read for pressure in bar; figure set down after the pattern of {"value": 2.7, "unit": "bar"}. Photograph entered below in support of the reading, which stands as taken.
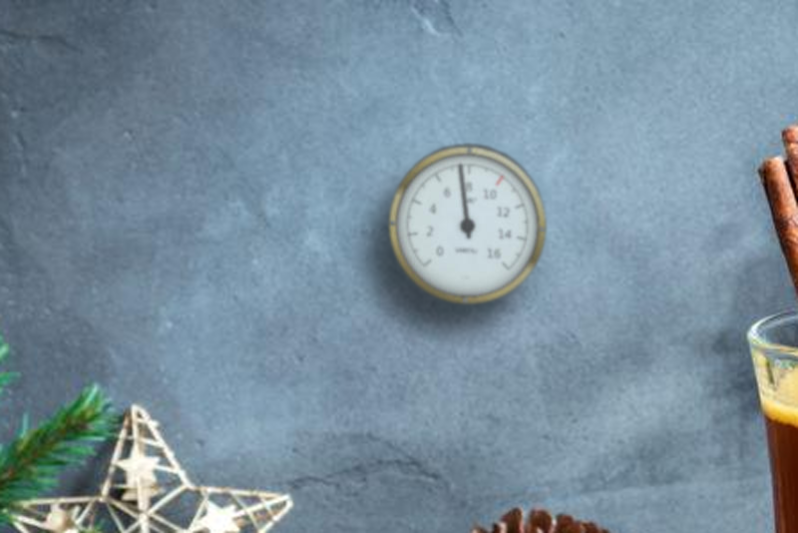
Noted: {"value": 7.5, "unit": "bar"}
